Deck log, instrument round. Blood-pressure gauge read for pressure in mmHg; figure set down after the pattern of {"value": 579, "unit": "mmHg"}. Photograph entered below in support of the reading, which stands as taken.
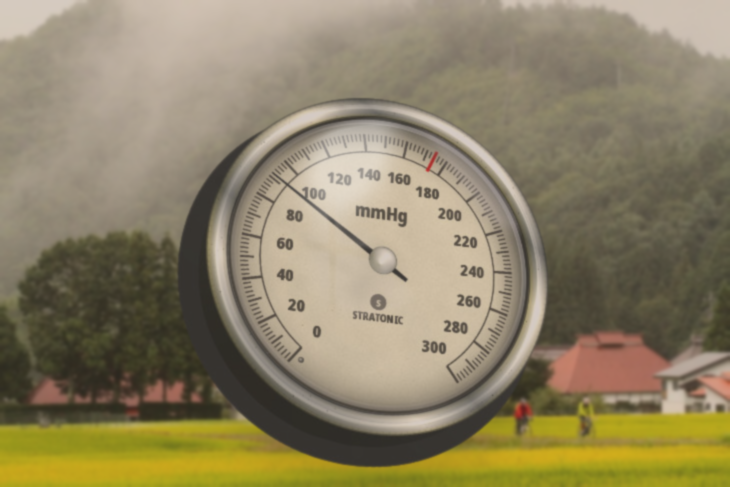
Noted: {"value": 90, "unit": "mmHg"}
